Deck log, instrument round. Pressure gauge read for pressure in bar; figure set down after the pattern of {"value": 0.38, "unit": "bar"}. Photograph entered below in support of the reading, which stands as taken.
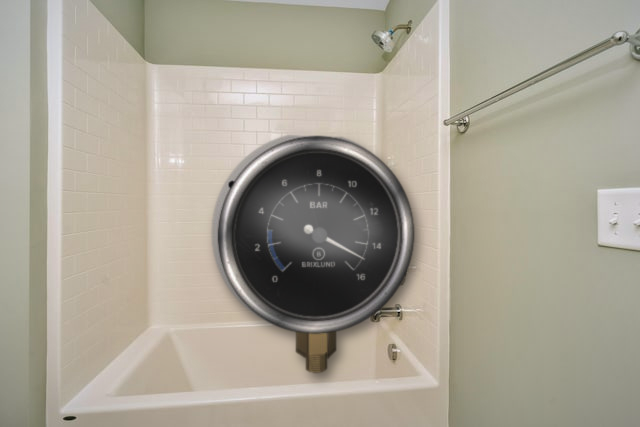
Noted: {"value": 15, "unit": "bar"}
